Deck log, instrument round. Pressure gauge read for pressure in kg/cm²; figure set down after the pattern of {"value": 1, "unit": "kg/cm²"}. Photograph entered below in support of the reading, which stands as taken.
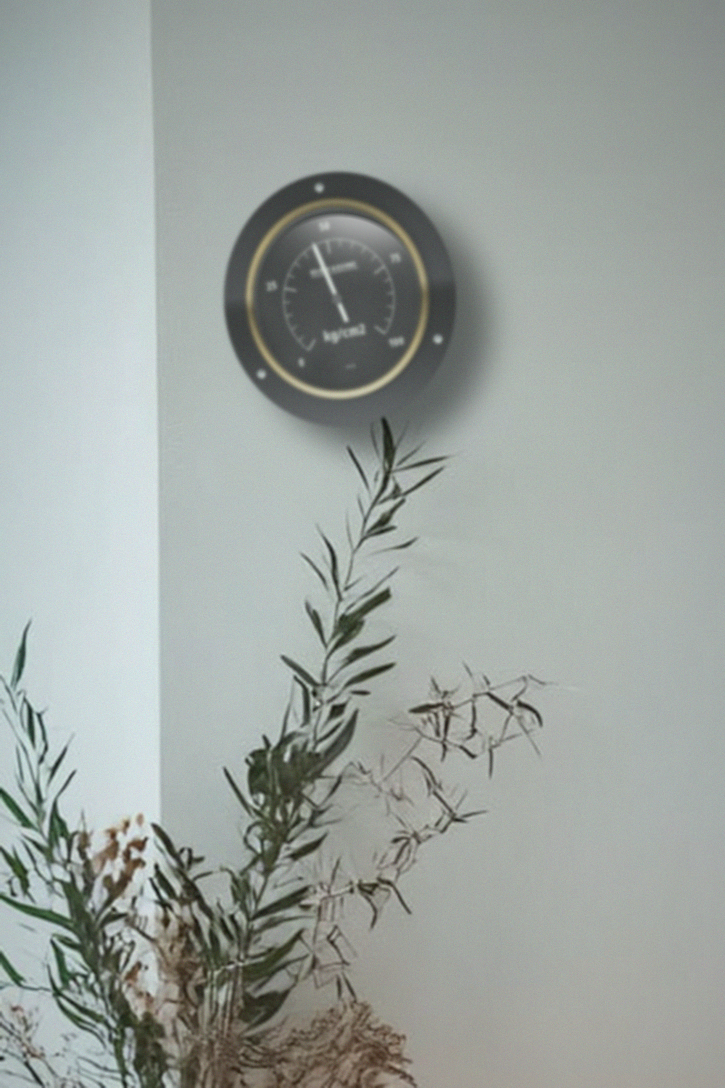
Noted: {"value": 45, "unit": "kg/cm²"}
